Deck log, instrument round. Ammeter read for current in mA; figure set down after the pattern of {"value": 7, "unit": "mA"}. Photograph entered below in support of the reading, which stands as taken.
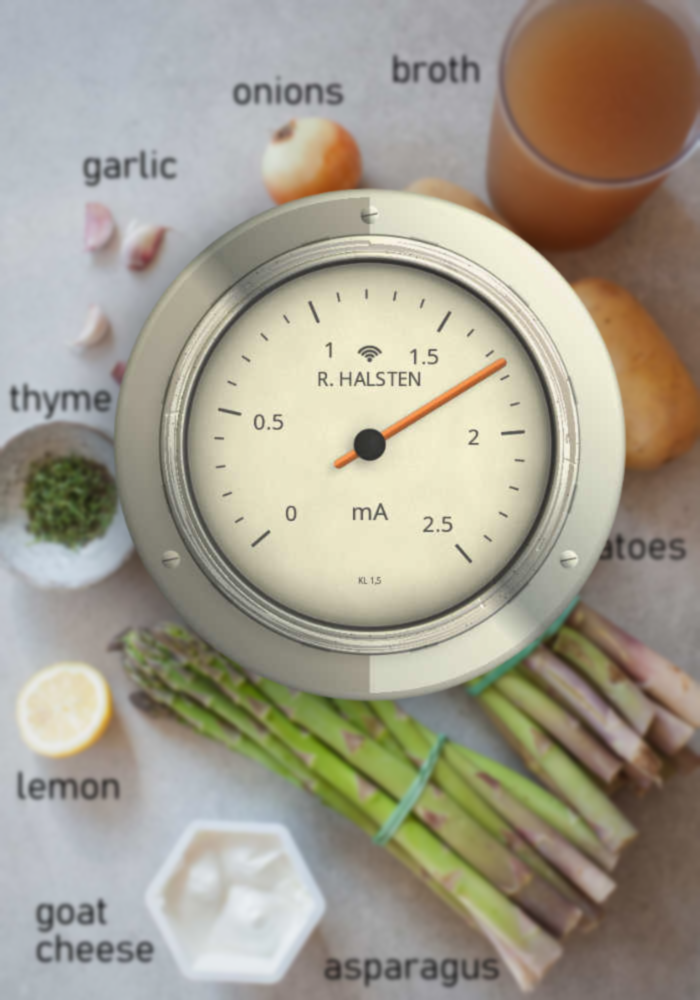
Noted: {"value": 1.75, "unit": "mA"}
